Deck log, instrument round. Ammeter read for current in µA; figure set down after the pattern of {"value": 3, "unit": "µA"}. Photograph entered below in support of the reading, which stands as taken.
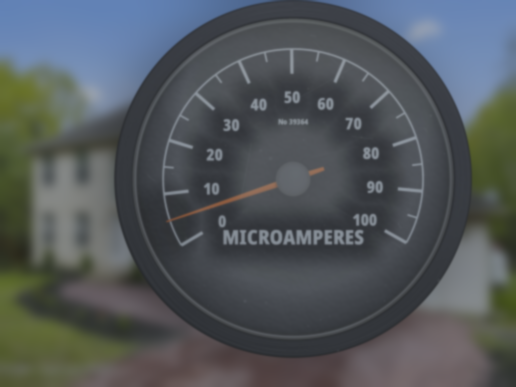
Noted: {"value": 5, "unit": "µA"}
